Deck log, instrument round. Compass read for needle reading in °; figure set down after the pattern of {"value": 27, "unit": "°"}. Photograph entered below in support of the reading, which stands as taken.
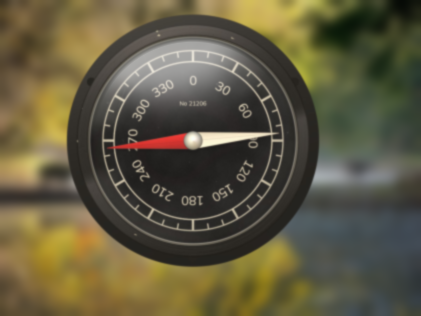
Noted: {"value": 265, "unit": "°"}
